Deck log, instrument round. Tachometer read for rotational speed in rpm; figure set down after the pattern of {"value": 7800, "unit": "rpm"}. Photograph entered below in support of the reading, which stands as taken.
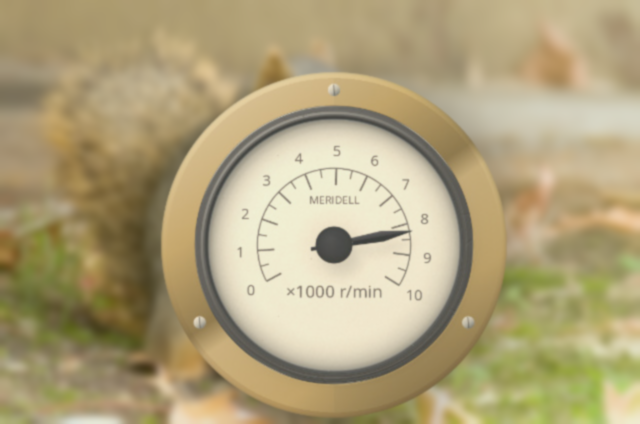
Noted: {"value": 8250, "unit": "rpm"}
